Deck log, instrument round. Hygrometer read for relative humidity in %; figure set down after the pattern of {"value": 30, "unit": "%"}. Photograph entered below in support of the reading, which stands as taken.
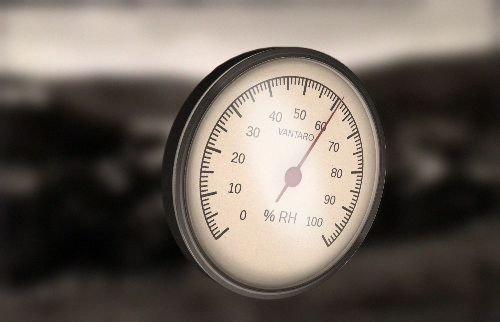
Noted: {"value": 60, "unit": "%"}
